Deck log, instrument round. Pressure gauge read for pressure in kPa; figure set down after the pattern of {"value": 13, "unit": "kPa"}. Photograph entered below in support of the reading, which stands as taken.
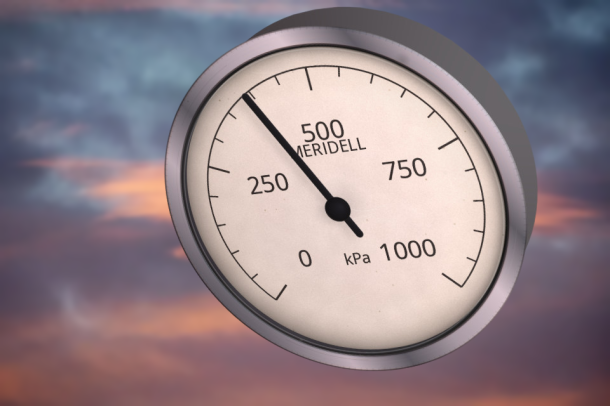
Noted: {"value": 400, "unit": "kPa"}
